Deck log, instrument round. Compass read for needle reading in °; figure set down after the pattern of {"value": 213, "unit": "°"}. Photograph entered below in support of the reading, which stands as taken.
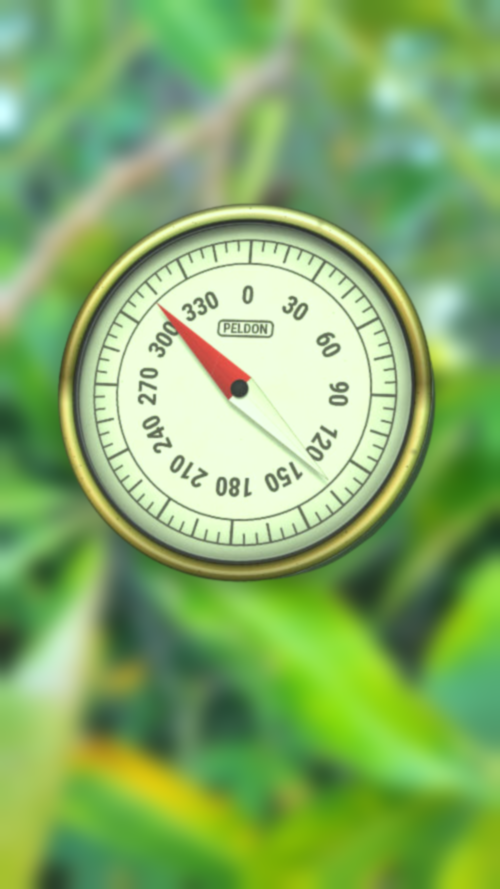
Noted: {"value": 312.5, "unit": "°"}
